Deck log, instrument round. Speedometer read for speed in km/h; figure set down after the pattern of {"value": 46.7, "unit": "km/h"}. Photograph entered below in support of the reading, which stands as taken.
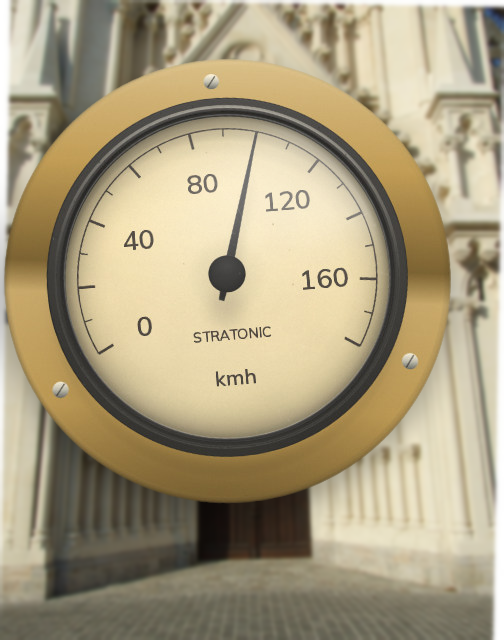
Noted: {"value": 100, "unit": "km/h"}
